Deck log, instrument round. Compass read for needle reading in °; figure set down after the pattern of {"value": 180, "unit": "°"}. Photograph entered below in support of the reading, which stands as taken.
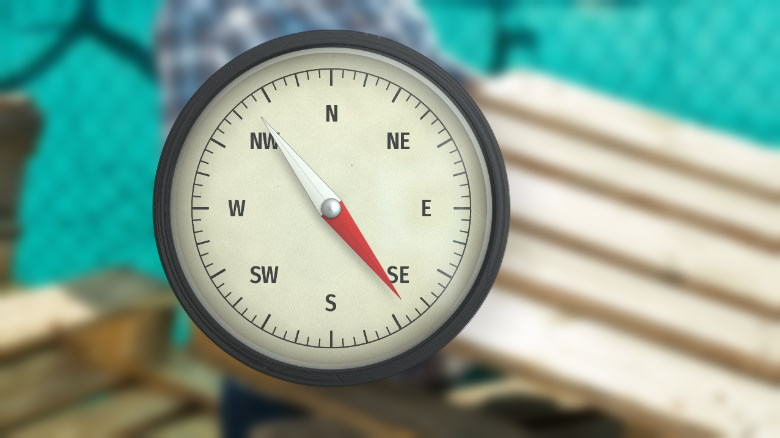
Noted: {"value": 142.5, "unit": "°"}
